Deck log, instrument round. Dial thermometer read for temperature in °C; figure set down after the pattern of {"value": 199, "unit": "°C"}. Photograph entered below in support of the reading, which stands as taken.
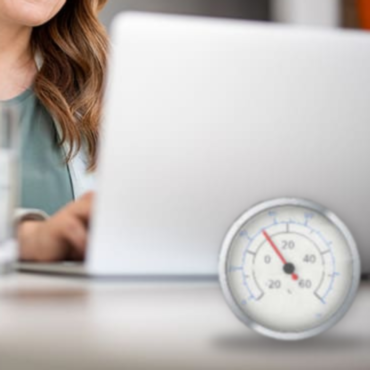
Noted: {"value": 10, "unit": "°C"}
